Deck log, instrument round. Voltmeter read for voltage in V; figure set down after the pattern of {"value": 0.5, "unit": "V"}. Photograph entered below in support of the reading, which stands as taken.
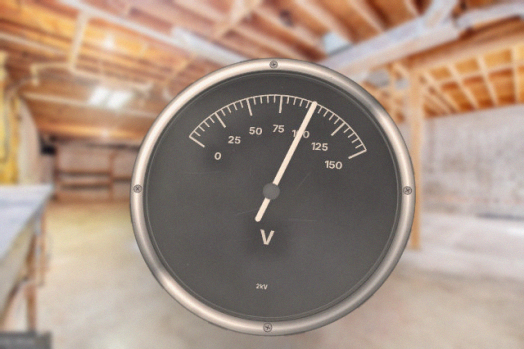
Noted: {"value": 100, "unit": "V"}
